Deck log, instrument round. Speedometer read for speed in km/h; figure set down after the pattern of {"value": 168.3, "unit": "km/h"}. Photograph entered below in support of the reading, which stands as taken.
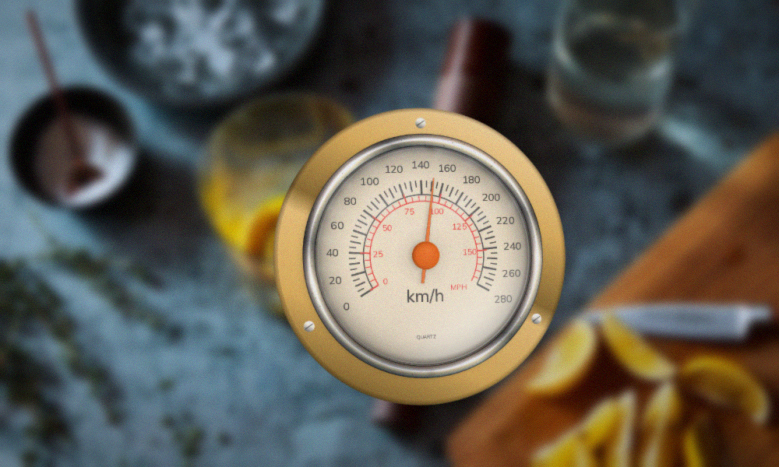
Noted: {"value": 150, "unit": "km/h"}
